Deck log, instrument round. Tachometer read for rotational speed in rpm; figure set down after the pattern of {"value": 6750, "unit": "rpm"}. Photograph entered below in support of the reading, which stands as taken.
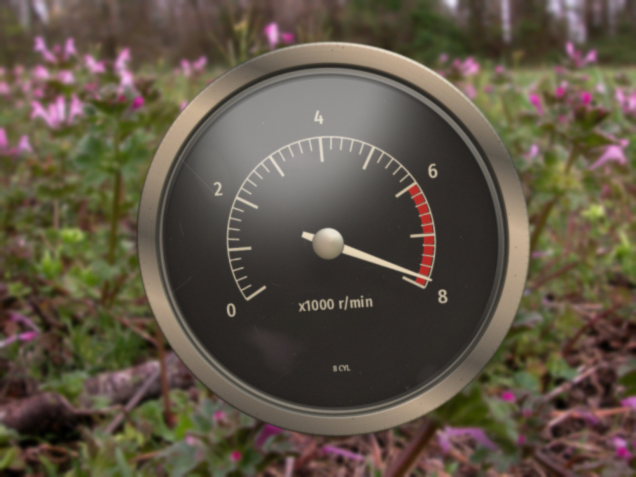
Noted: {"value": 7800, "unit": "rpm"}
